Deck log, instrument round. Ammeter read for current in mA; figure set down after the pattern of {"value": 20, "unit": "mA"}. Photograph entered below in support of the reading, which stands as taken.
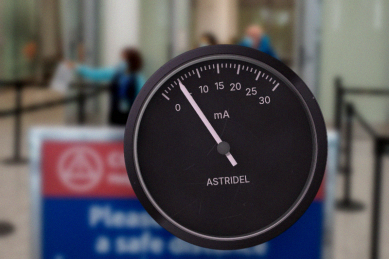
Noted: {"value": 5, "unit": "mA"}
